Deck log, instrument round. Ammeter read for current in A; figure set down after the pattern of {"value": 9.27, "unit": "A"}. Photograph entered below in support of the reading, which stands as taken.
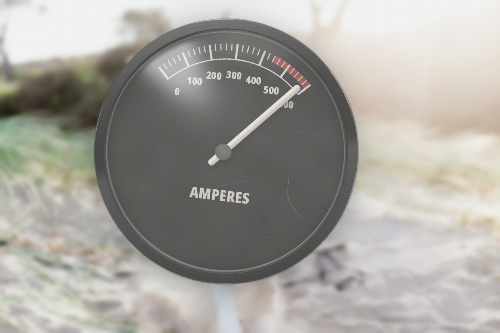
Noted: {"value": 580, "unit": "A"}
